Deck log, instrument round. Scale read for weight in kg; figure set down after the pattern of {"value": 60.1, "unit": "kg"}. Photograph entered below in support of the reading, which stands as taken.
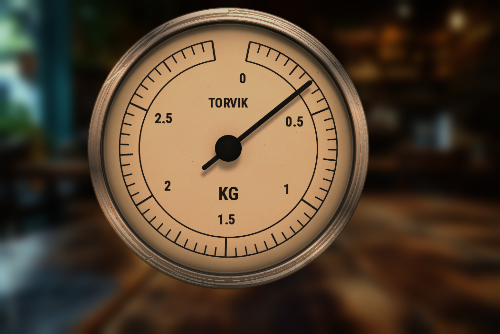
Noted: {"value": 0.35, "unit": "kg"}
